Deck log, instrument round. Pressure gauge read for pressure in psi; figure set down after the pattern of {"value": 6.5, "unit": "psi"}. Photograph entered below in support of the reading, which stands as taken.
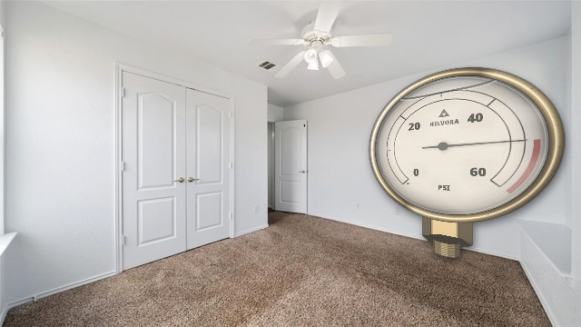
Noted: {"value": 50, "unit": "psi"}
